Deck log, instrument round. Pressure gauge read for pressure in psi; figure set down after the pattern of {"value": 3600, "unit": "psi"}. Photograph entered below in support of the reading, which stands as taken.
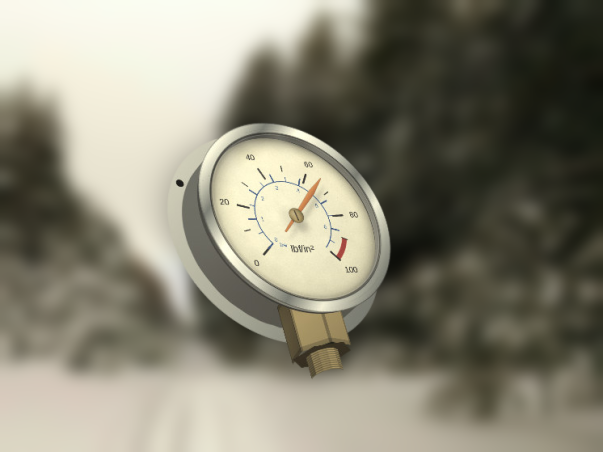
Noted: {"value": 65, "unit": "psi"}
